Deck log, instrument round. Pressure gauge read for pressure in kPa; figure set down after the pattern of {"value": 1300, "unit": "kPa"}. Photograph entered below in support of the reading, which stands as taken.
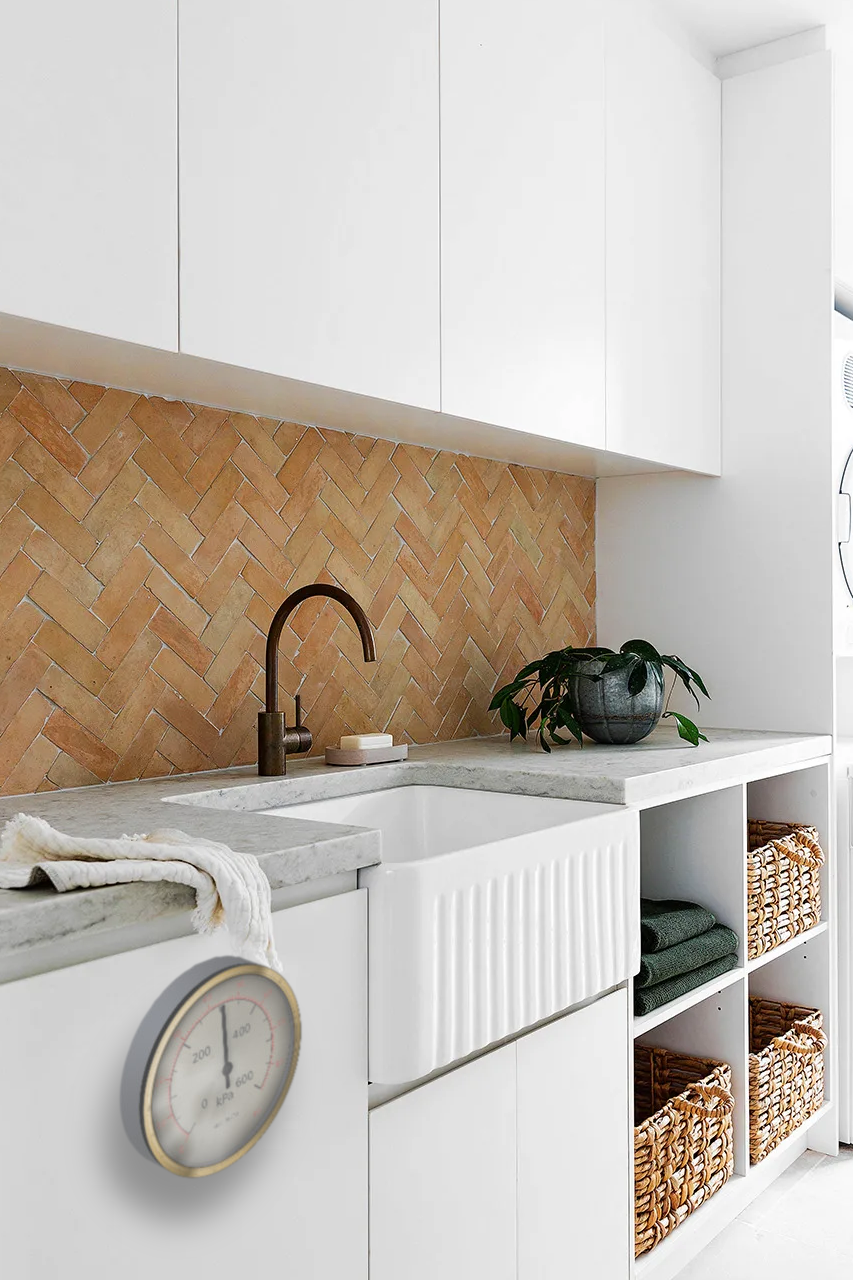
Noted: {"value": 300, "unit": "kPa"}
